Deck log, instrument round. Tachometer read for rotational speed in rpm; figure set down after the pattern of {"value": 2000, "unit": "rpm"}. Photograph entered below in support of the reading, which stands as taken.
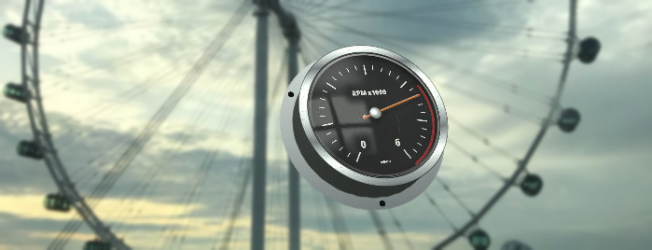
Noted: {"value": 4400, "unit": "rpm"}
